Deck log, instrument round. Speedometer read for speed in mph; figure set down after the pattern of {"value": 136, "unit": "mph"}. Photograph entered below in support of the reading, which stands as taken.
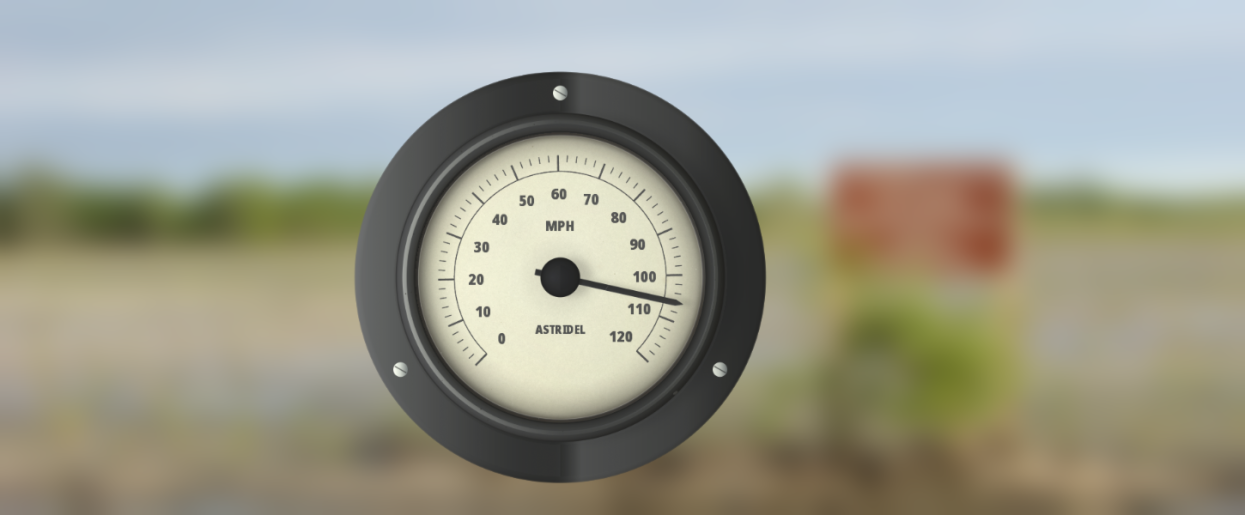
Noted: {"value": 106, "unit": "mph"}
